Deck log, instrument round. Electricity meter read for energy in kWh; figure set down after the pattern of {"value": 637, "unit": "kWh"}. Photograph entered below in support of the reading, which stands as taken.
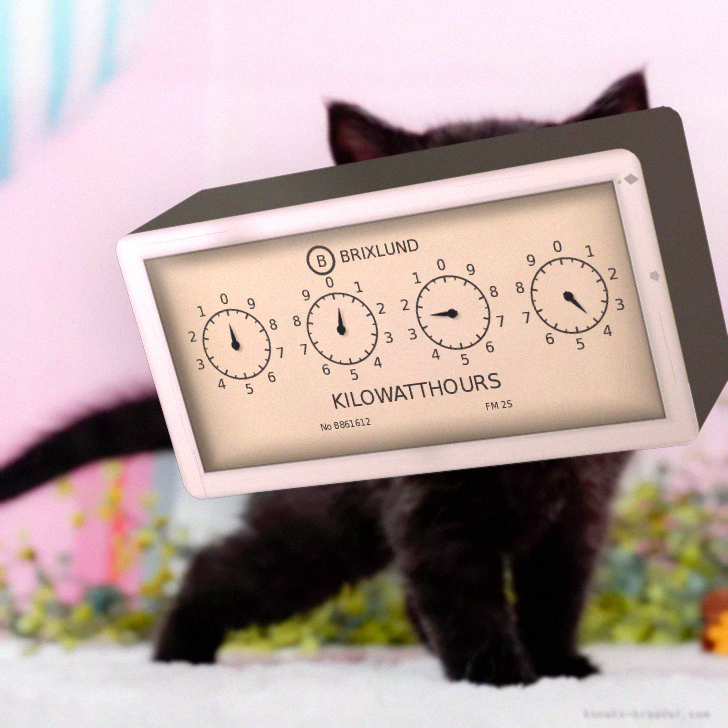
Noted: {"value": 24, "unit": "kWh"}
